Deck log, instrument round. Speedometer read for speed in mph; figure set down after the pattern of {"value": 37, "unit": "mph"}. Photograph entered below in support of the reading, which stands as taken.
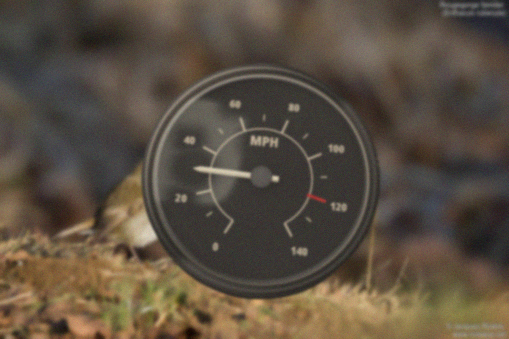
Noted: {"value": 30, "unit": "mph"}
